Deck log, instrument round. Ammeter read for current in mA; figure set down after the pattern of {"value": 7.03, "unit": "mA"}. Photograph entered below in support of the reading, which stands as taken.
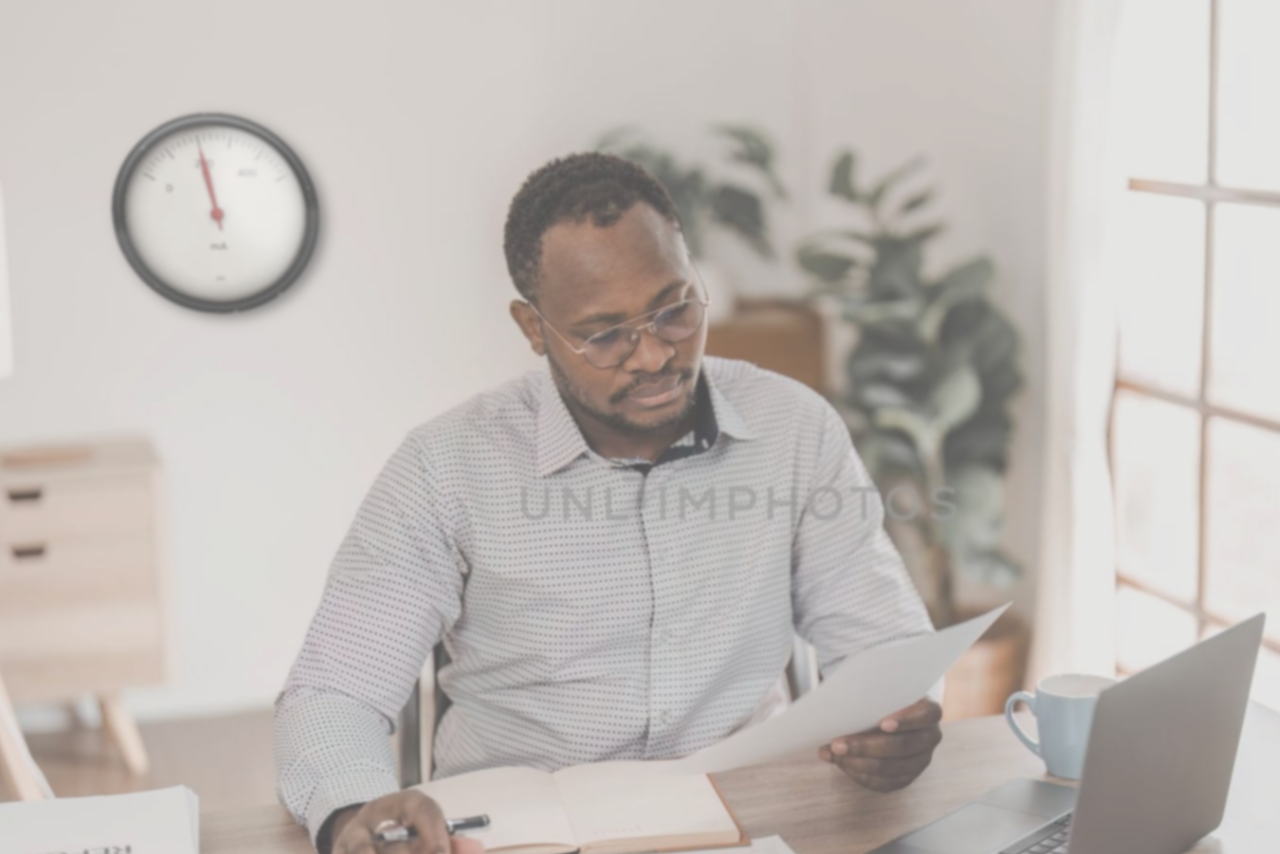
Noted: {"value": 200, "unit": "mA"}
